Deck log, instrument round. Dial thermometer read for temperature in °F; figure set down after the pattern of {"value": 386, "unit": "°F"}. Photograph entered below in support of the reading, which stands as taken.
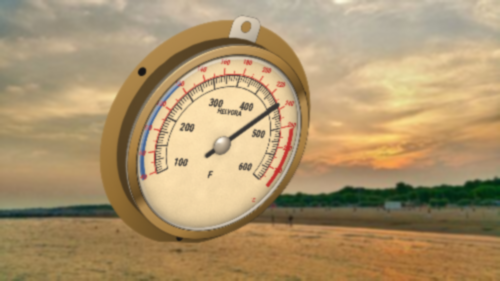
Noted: {"value": 450, "unit": "°F"}
